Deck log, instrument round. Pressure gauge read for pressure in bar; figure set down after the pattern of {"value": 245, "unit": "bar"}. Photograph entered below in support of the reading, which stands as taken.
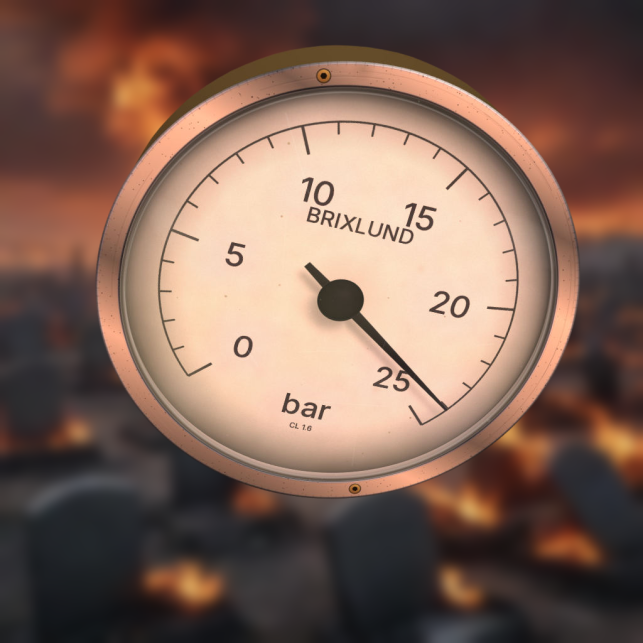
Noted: {"value": 24, "unit": "bar"}
